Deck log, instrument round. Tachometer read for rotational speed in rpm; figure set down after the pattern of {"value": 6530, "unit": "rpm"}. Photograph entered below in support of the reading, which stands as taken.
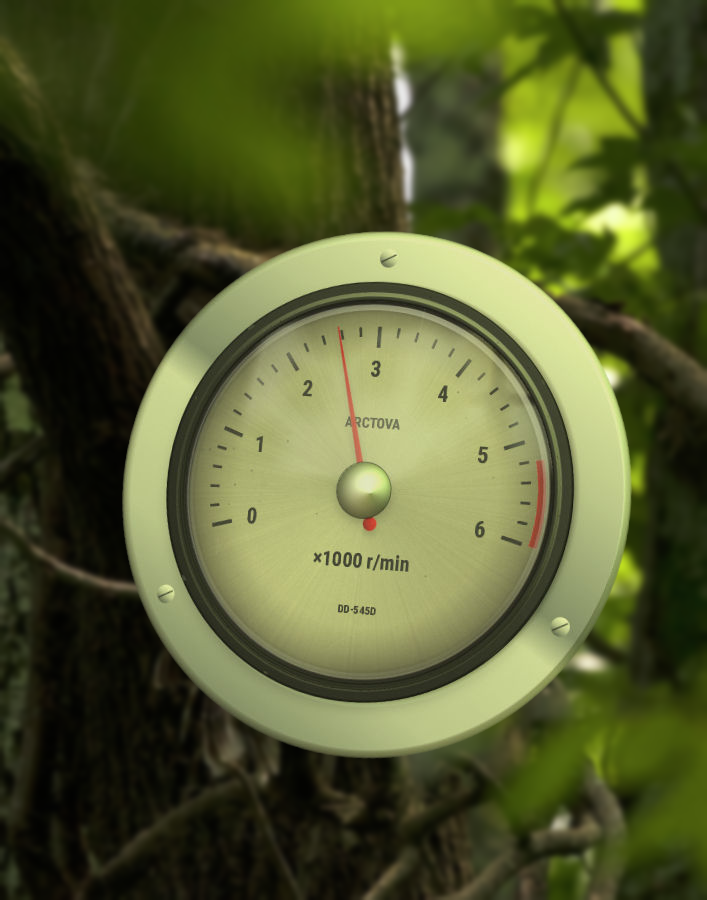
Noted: {"value": 2600, "unit": "rpm"}
